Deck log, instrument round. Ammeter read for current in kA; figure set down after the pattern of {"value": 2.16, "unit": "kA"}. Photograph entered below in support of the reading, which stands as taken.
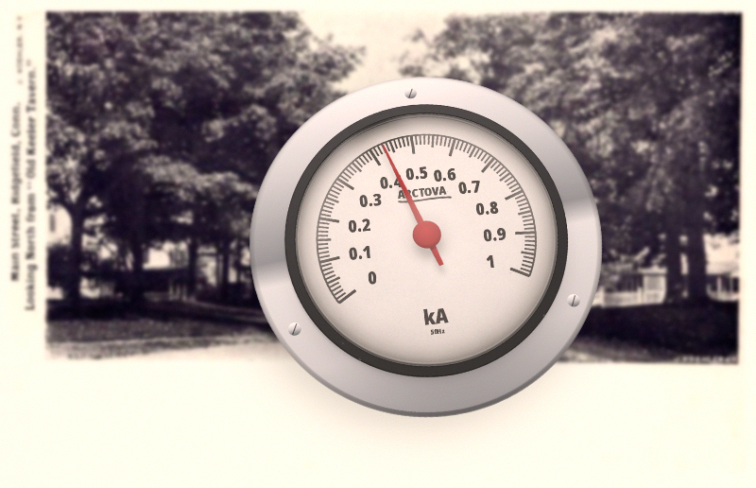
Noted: {"value": 0.43, "unit": "kA"}
